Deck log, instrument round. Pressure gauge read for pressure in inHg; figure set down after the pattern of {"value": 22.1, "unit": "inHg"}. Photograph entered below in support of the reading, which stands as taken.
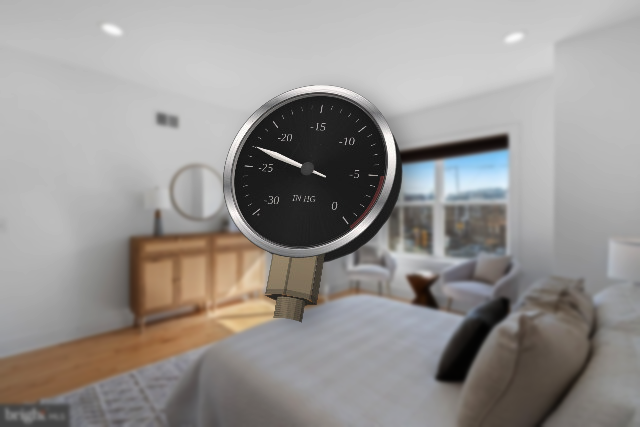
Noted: {"value": -23, "unit": "inHg"}
